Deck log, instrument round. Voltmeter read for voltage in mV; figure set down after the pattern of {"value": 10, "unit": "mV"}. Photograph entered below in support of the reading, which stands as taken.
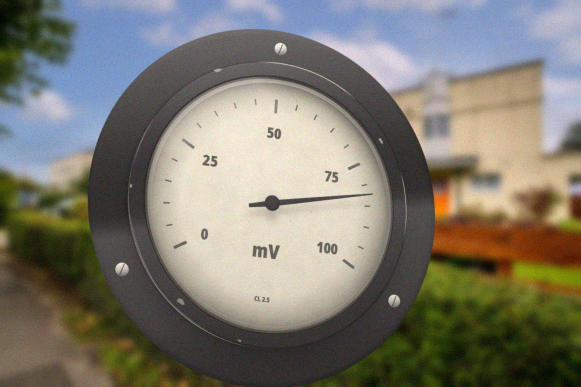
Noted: {"value": 82.5, "unit": "mV"}
